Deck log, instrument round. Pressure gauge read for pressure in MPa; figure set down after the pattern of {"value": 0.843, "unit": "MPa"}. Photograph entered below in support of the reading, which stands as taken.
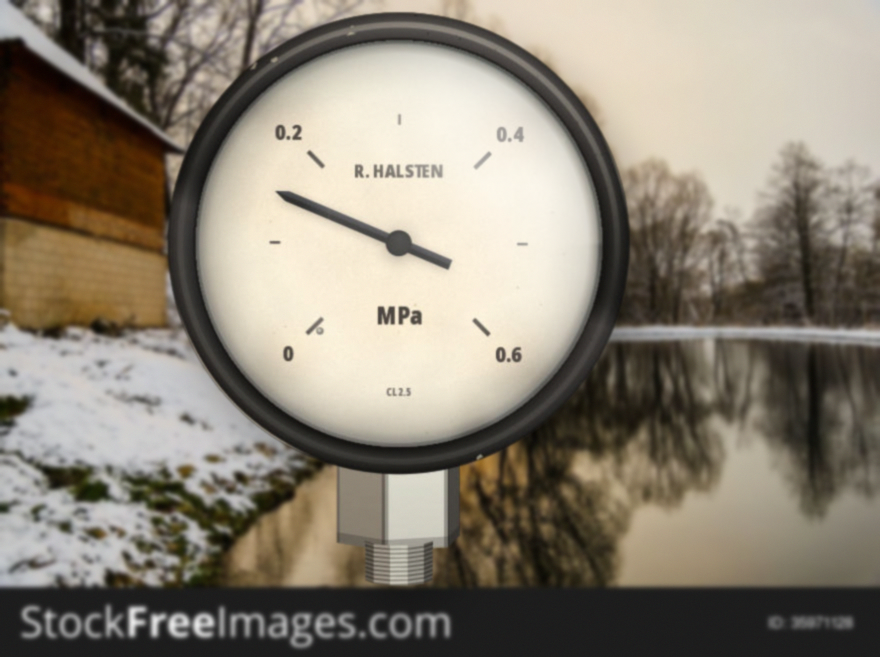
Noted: {"value": 0.15, "unit": "MPa"}
